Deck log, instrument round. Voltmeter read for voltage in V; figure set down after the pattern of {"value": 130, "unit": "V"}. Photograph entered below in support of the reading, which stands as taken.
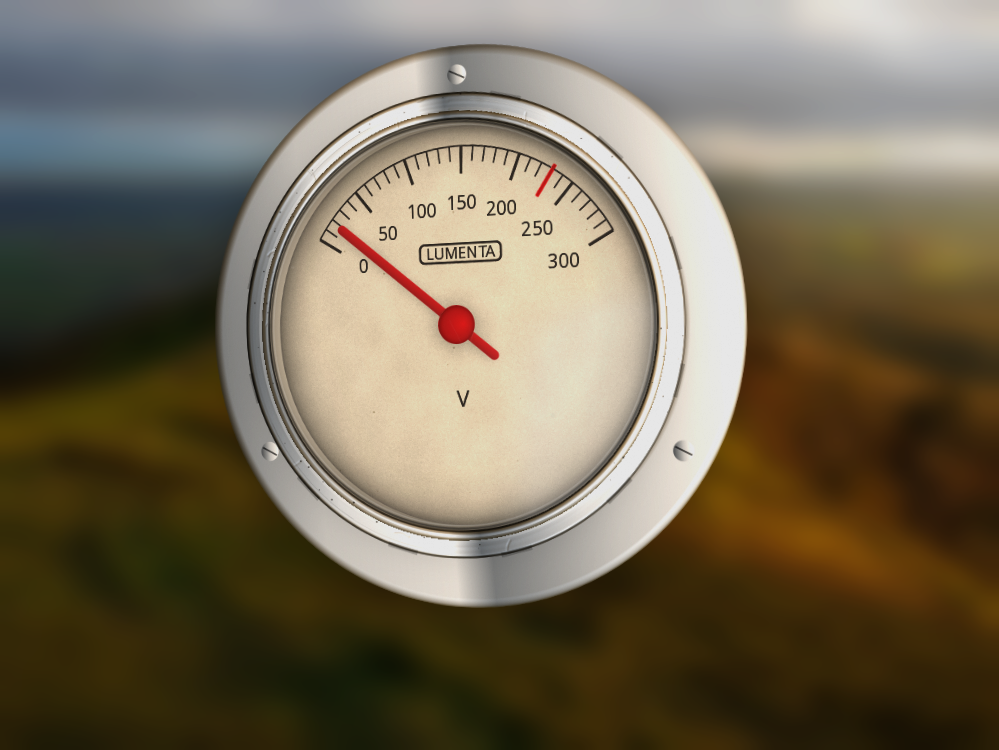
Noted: {"value": 20, "unit": "V"}
